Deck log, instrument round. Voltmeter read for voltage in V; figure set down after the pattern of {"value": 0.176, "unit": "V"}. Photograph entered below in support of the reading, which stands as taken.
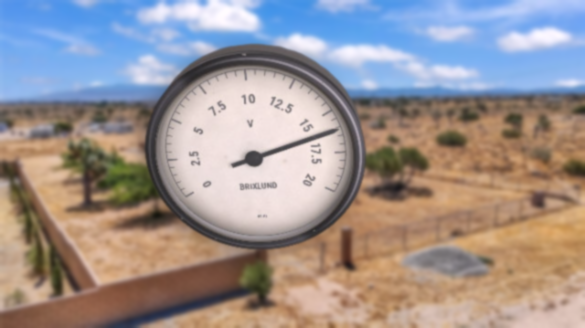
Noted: {"value": 16, "unit": "V"}
